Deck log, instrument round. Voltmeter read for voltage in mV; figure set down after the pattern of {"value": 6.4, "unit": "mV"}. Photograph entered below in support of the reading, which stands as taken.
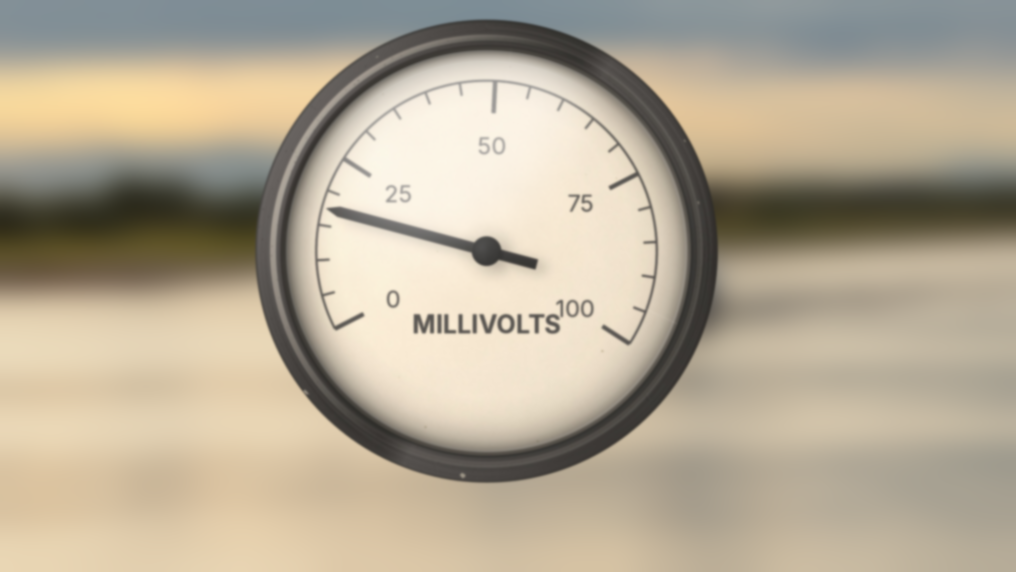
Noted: {"value": 17.5, "unit": "mV"}
